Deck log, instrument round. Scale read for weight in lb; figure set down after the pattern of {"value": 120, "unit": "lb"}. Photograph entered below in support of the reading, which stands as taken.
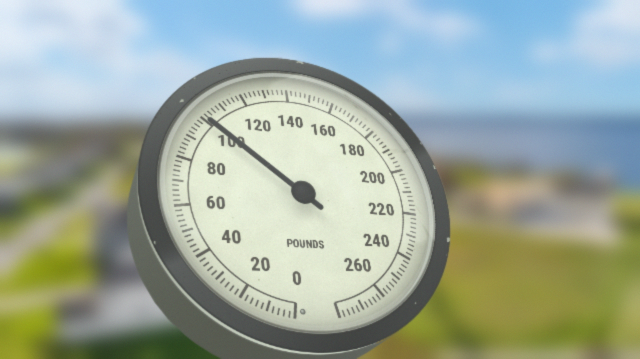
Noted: {"value": 100, "unit": "lb"}
